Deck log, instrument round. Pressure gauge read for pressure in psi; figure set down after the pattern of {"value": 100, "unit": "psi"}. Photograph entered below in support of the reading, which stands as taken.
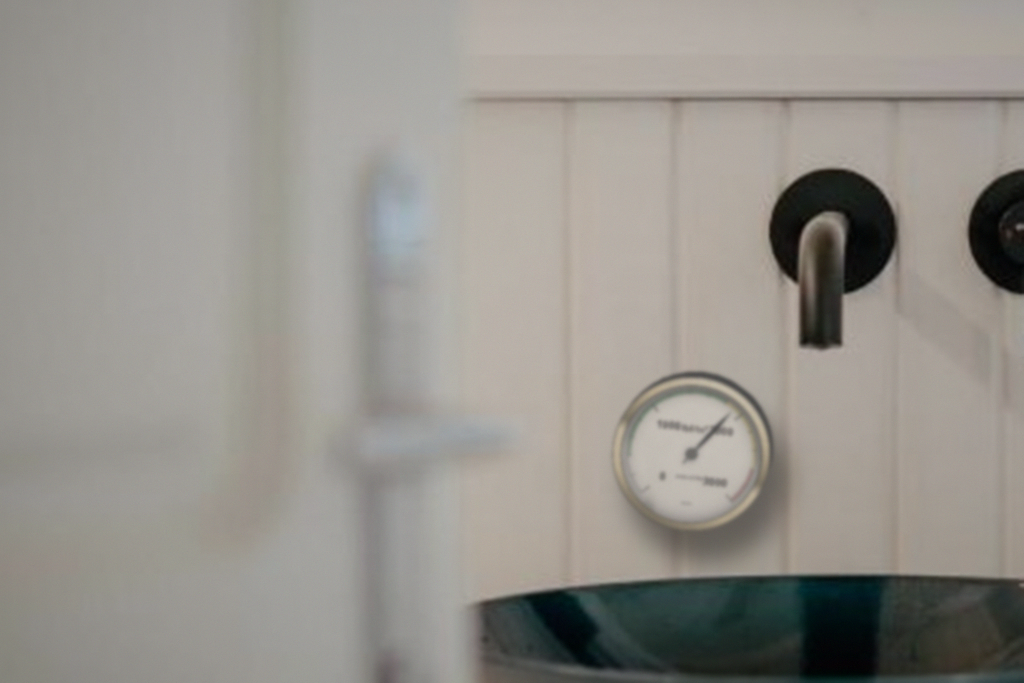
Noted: {"value": 1900, "unit": "psi"}
